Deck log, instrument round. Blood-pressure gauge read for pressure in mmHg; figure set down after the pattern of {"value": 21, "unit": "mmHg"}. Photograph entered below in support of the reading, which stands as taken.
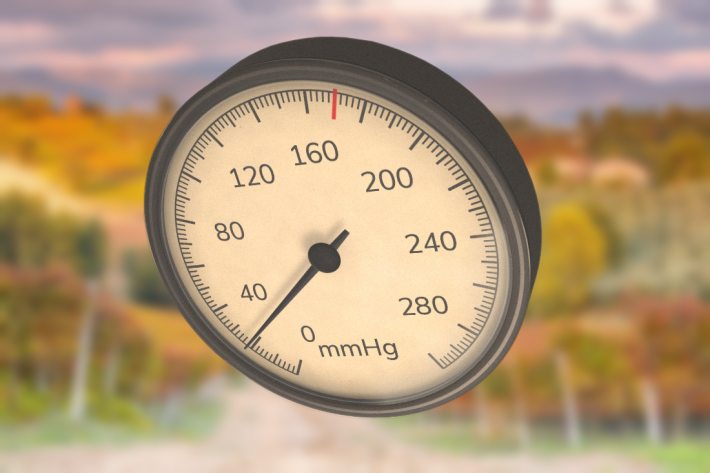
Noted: {"value": 22, "unit": "mmHg"}
